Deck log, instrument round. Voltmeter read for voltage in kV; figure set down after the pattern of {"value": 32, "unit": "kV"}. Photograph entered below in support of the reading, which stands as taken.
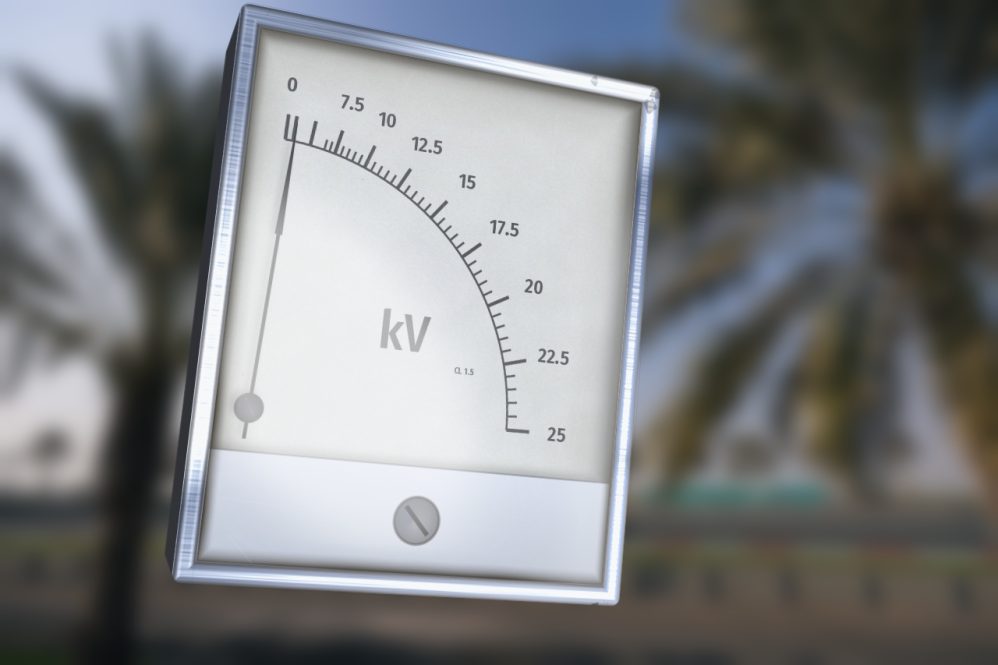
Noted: {"value": 2.5, "unit": "kV"}
